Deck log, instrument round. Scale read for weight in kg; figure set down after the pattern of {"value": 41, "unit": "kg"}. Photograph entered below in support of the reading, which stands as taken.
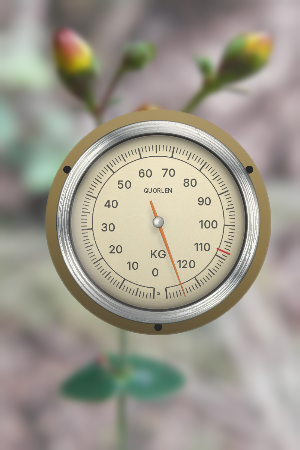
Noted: {"value": 125, "unit": "kg"}
